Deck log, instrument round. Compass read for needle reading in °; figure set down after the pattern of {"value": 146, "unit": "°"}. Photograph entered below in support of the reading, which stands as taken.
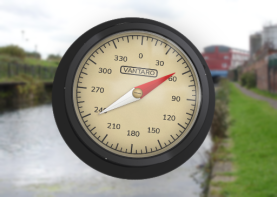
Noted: {"value": 55, "unit": "°"}
